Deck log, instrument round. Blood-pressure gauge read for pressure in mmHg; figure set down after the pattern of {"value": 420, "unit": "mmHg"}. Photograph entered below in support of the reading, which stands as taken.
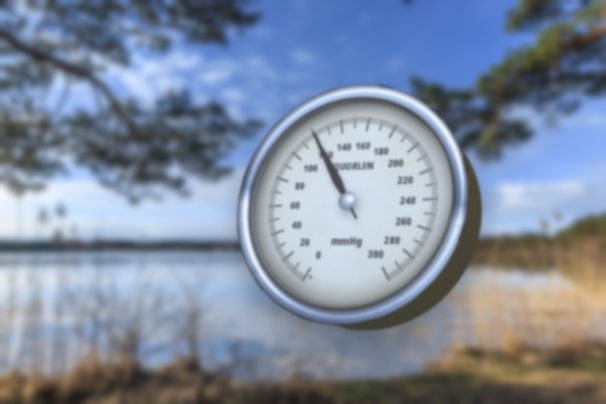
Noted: {"value": 120, "unit": "mmHg"}
